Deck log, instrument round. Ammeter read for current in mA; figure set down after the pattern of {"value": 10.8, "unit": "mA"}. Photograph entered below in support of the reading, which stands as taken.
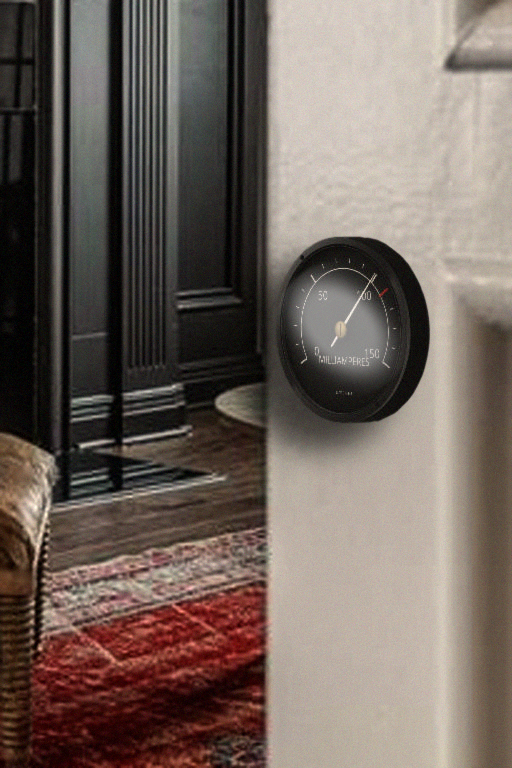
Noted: {"value": 100, "unit": "mA"}
